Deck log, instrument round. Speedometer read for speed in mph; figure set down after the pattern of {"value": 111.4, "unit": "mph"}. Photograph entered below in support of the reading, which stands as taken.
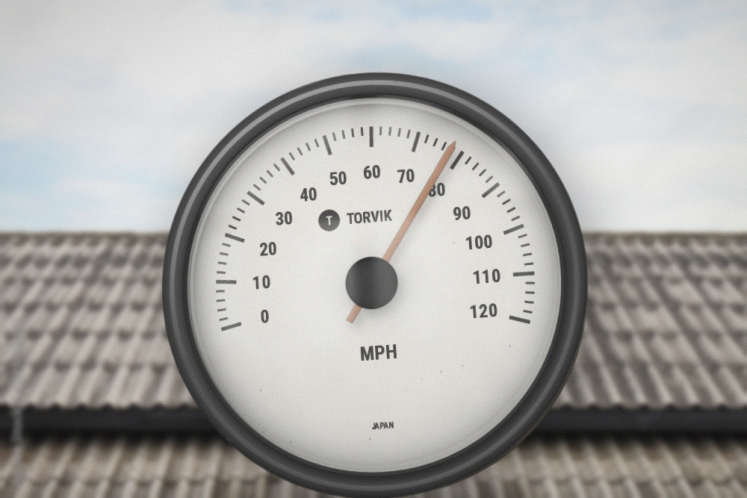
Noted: {"value": 78, "unit": "mph"}
